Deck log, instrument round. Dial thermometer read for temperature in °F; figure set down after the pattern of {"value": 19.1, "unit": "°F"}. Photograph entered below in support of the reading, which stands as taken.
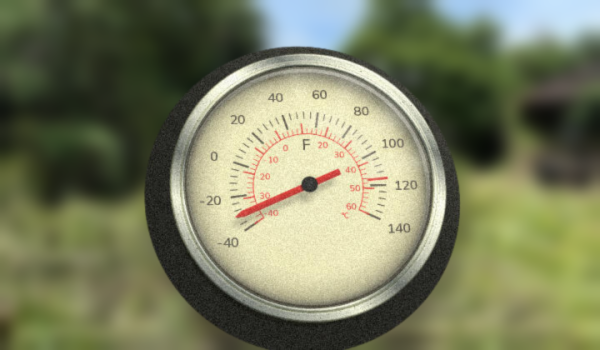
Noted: {"value": -32, "unit": "°F"}
